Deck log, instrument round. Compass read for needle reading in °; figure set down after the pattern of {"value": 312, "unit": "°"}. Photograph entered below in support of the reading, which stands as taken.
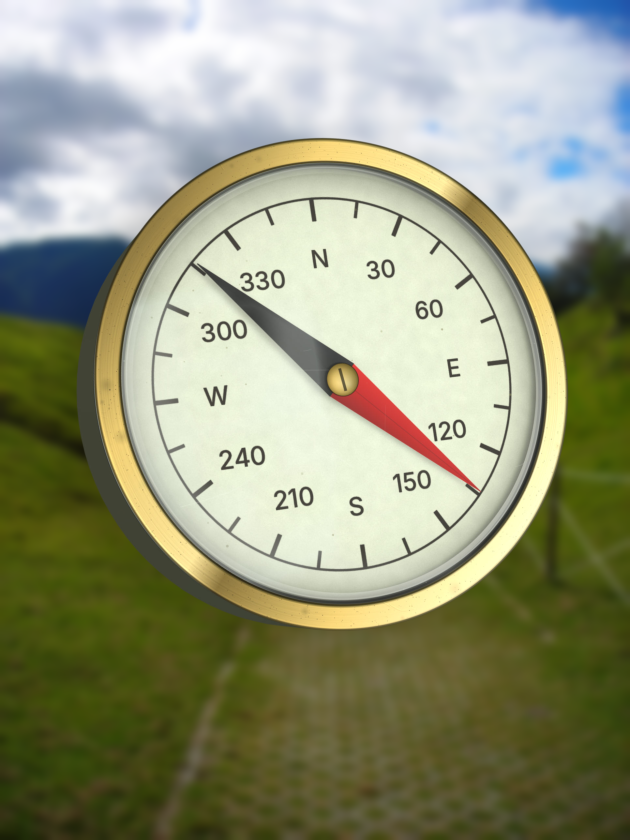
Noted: {"value": 135, "unit": "°"}
